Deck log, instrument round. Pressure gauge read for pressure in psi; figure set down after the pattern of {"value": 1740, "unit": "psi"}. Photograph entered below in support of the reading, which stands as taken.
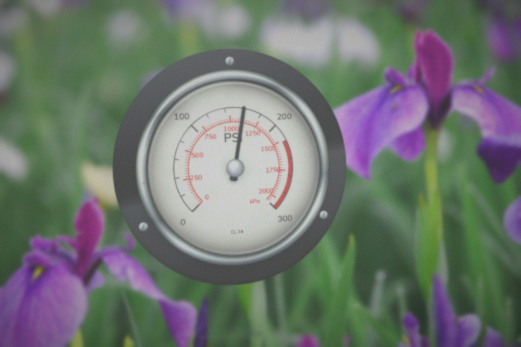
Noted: {"value": 160, "unit": "psi"}
